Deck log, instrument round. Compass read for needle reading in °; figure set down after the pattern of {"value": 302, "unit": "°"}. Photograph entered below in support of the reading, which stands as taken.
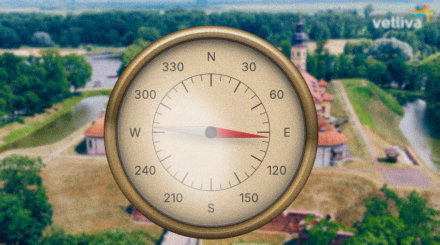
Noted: {"value": 95, "unit": "°"}
